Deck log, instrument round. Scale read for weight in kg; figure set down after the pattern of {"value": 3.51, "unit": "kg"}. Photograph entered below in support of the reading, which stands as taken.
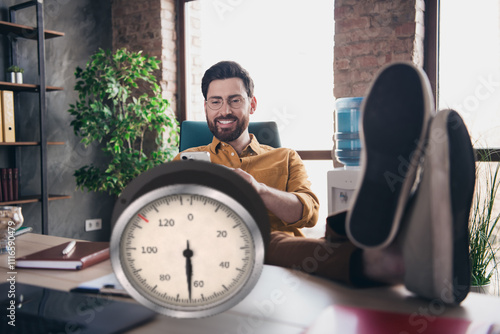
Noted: {"value": 65, "unit": "kg"}
